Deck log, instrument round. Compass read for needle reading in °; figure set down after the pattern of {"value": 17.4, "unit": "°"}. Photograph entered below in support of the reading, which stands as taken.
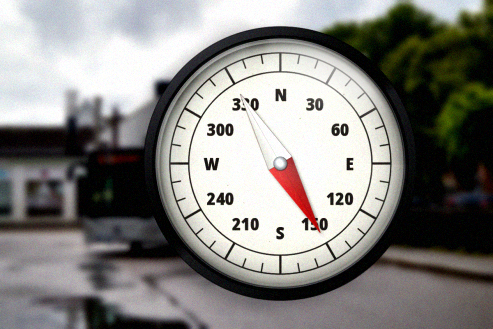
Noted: {"value": 150, "unit": "°"}
